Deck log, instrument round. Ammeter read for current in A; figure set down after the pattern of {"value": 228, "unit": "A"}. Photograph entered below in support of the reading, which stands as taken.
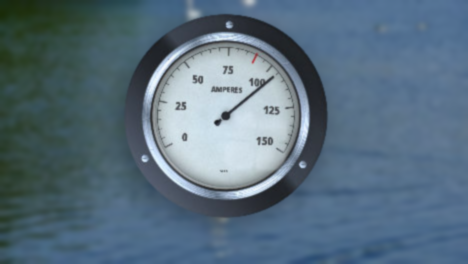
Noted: {"value": 105, "unit": "A"}
